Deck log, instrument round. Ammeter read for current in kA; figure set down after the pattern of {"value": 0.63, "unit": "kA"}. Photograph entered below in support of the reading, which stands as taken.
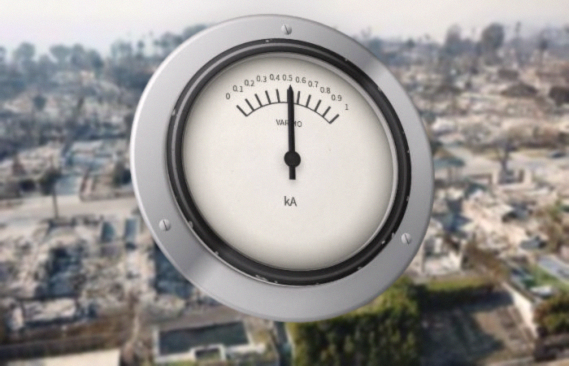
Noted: {"value": 0.5, "unit": "kA"}
